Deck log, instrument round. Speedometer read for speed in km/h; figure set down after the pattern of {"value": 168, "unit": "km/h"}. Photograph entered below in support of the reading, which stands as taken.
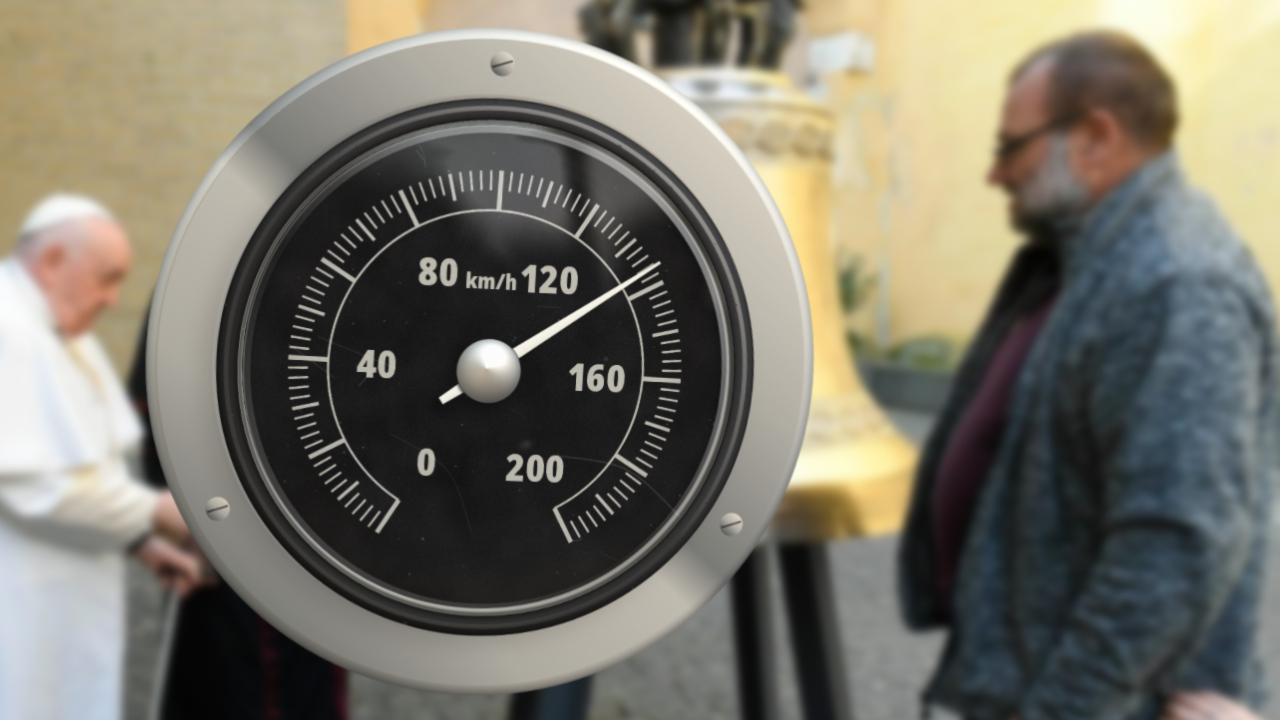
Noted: {"value": 136, "unit": "km/h"}
